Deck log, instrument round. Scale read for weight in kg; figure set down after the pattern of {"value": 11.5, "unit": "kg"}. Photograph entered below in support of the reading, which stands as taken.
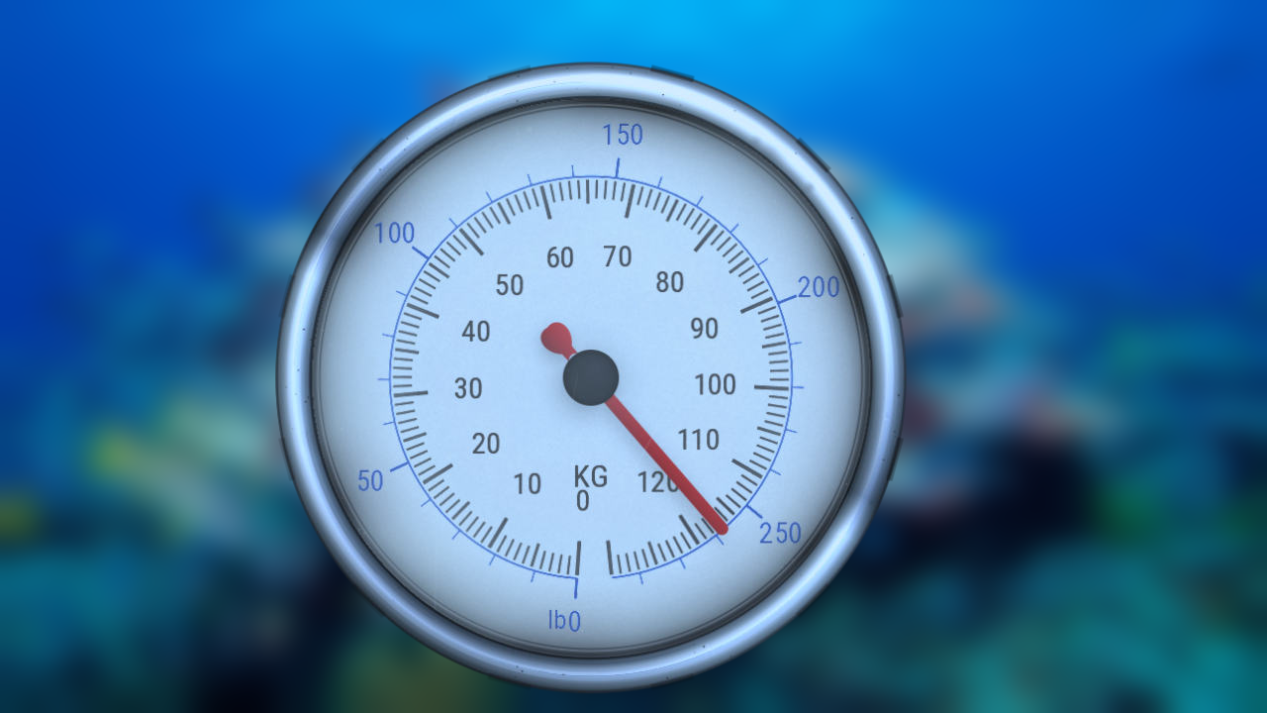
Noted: {"value": 117, "unit": "kg"}
